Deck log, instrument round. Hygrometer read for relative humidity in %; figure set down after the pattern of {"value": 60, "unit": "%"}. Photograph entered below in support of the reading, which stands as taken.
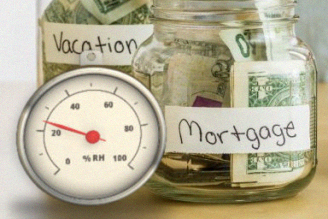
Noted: {"value": 25, "unit": "%"}
